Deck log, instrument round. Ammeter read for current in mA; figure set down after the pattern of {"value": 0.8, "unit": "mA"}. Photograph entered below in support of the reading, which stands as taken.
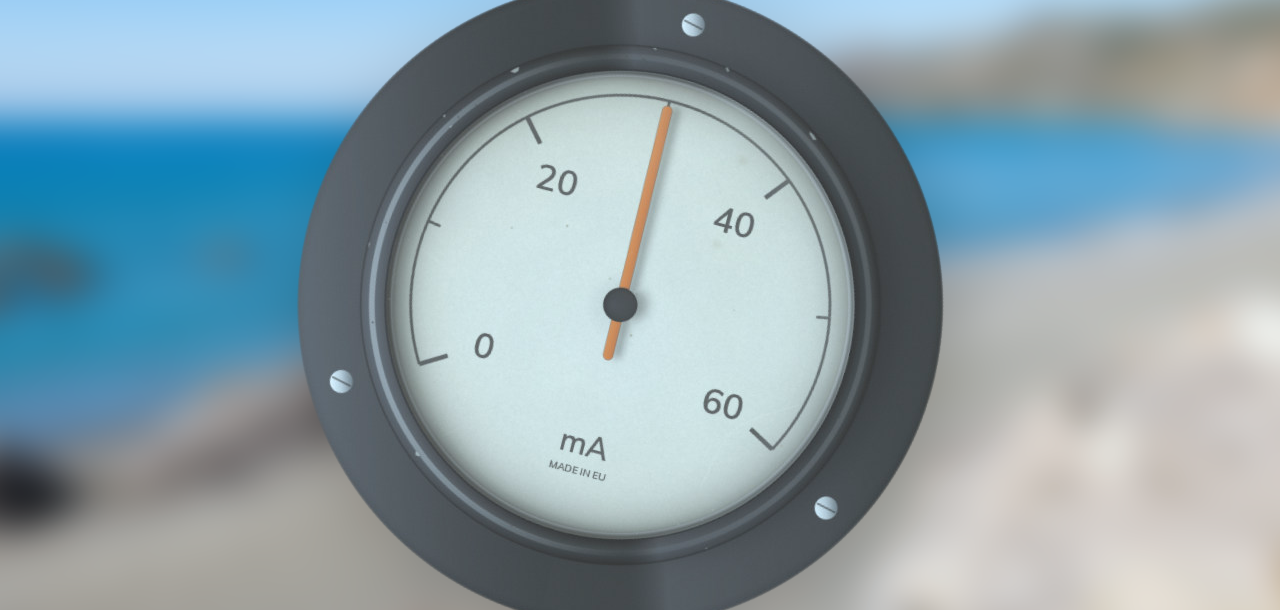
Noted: {"value": 30, "unit": "mA"}
